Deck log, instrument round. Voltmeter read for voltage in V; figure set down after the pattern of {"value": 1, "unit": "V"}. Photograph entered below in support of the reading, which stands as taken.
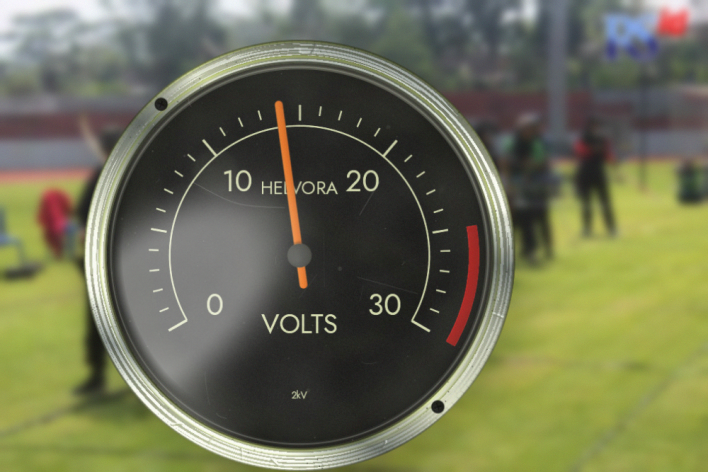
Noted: {"value": 14, "unit": "V"}
